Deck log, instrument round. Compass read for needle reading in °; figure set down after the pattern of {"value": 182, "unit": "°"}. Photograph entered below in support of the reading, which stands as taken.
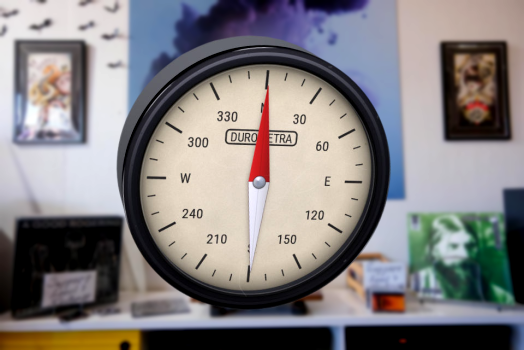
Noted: {"value": 0, "unit": "°"}
